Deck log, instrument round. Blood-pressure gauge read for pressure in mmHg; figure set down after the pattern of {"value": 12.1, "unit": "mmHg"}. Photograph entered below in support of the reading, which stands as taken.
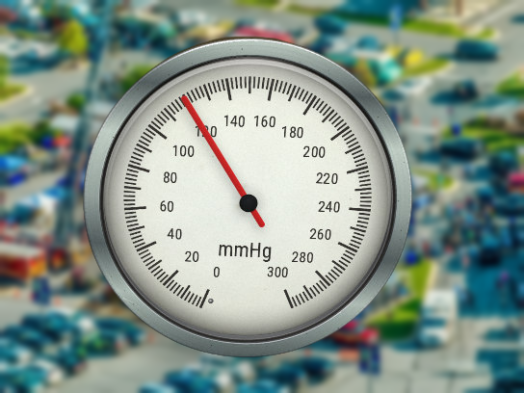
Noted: {"value": 120, "unit": "mmHg"}
